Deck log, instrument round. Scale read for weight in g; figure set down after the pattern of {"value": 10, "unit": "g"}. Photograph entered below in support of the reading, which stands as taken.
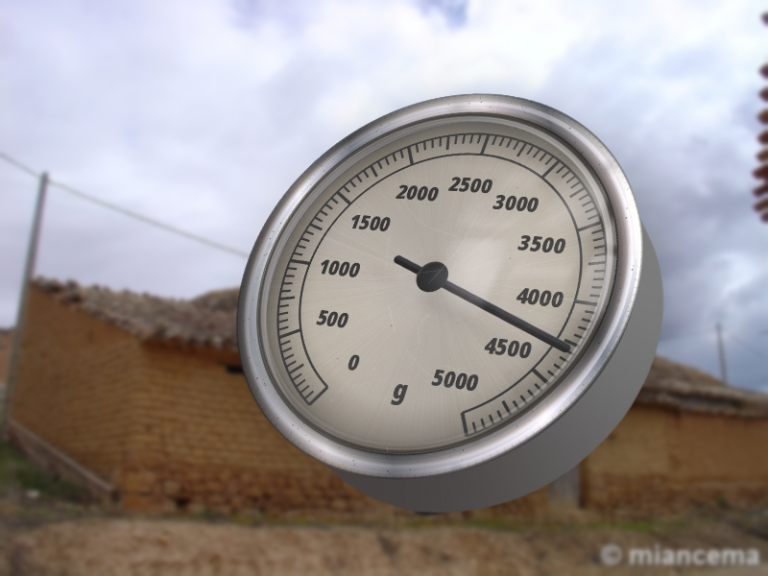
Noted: {"value": 4300, "unit": "g"}
